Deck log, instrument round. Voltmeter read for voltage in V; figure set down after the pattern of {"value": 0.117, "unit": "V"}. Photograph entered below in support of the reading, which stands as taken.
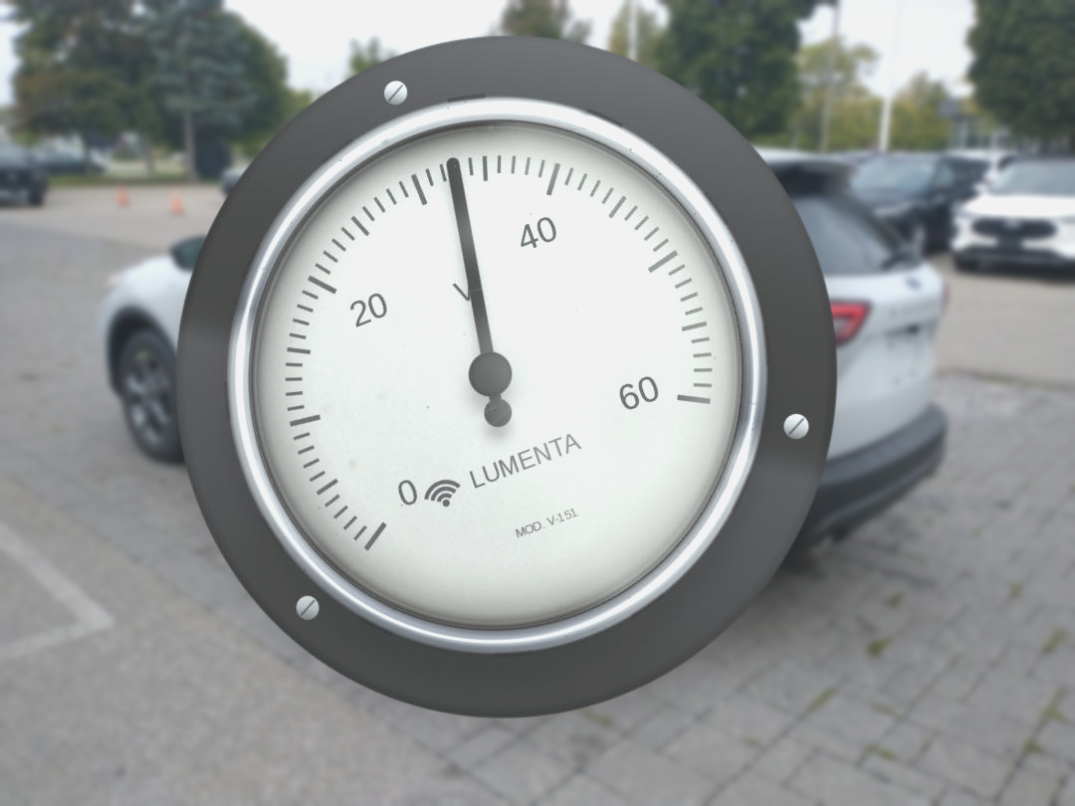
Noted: {"value": 33, "unit": "V"}
